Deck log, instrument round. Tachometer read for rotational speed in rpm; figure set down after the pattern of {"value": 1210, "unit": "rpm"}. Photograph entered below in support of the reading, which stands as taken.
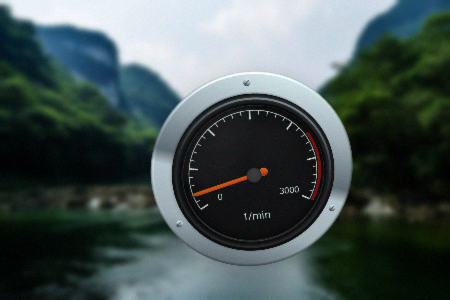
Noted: {"value": 200, "unit": "rpm"}
